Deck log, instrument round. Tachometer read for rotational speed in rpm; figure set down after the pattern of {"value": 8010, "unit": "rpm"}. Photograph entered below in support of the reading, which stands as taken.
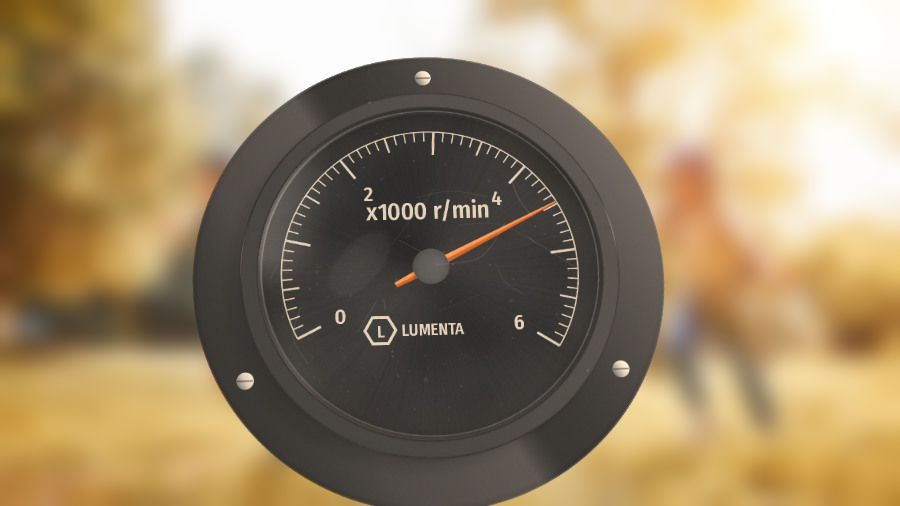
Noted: {"value": 4500, "unit": "rpm"}
